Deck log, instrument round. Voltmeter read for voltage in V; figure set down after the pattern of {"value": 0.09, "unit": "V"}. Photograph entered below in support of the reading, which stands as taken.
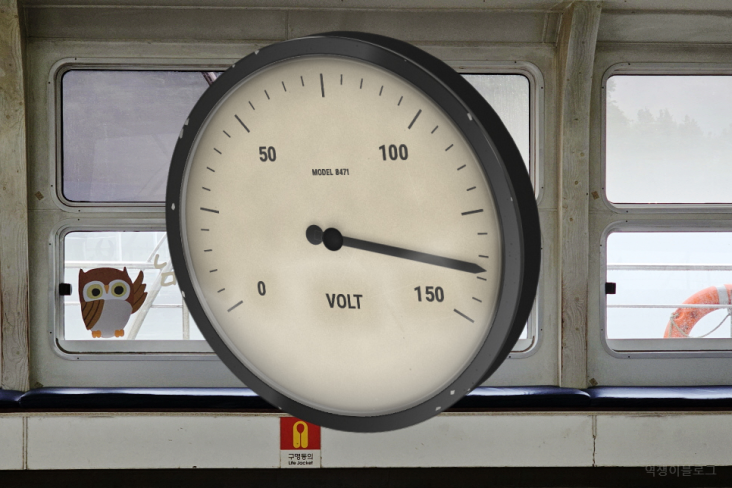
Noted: {"value": 137.5, "unit": "V"}
